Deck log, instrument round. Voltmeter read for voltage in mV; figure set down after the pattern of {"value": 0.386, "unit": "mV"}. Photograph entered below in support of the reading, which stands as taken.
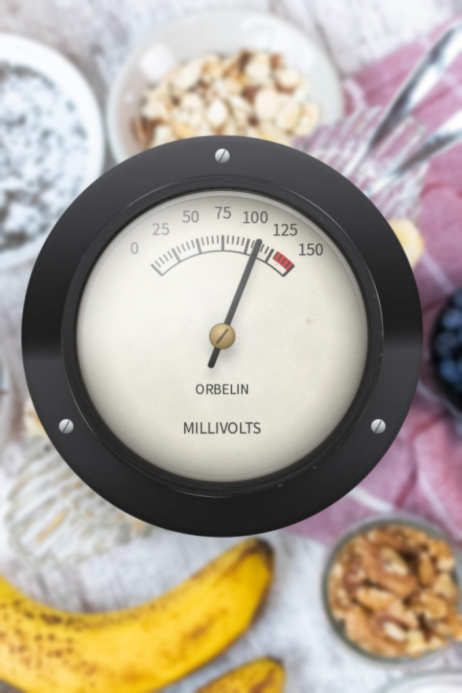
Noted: {"value": 110, "unit": "mV"}
